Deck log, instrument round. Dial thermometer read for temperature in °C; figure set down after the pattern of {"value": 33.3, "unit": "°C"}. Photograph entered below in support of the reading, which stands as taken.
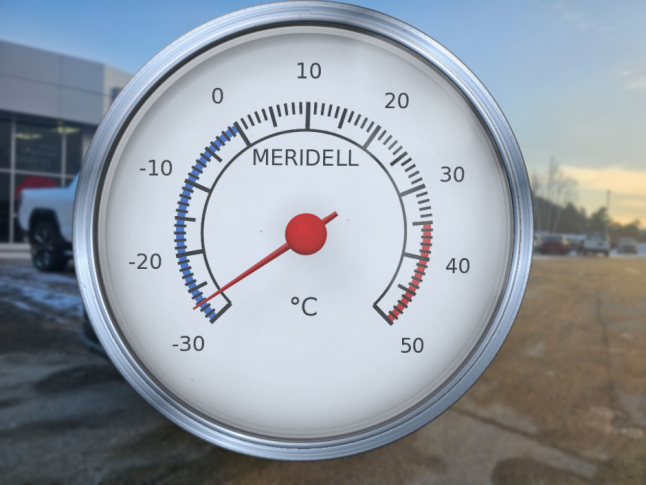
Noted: {"value": -27, "unit": "°C"}
